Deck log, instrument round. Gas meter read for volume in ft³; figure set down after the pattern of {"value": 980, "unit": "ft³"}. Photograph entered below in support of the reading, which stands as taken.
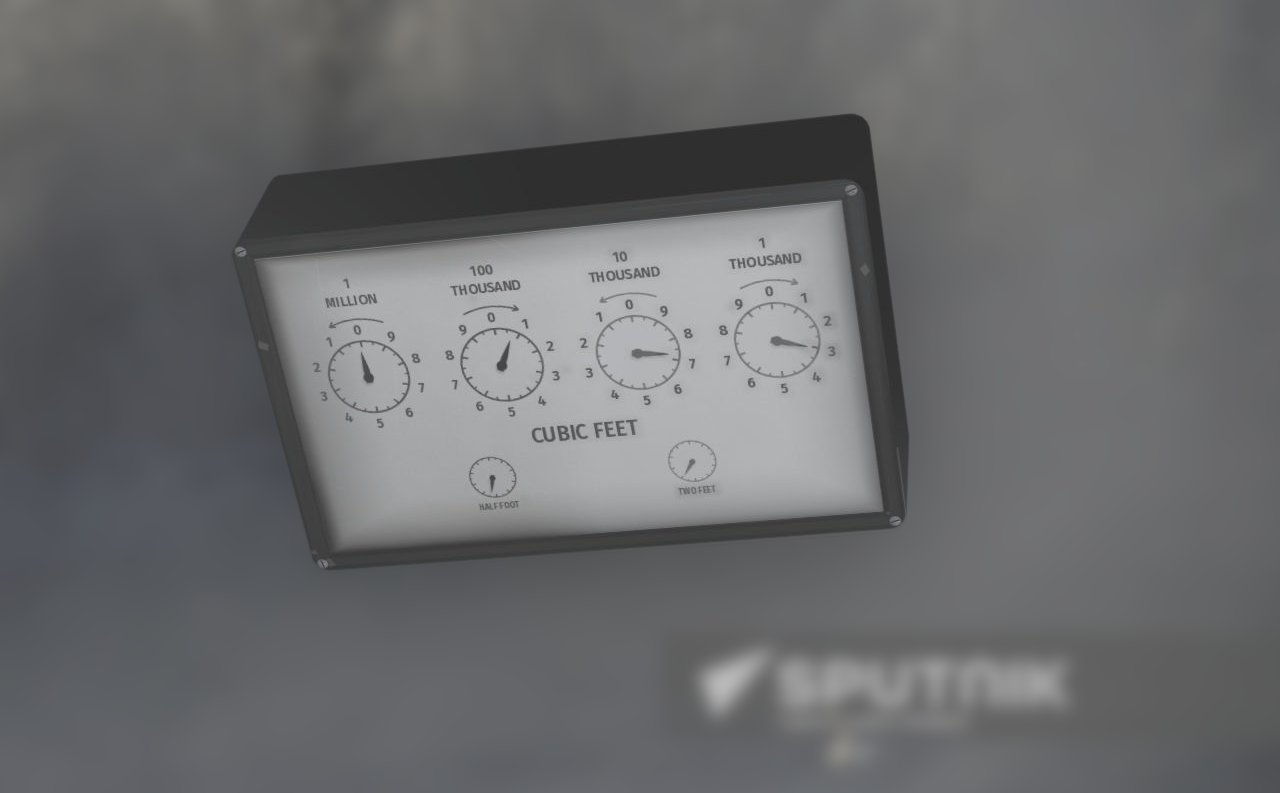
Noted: {"value": 7300, "unit": "ft³"}
